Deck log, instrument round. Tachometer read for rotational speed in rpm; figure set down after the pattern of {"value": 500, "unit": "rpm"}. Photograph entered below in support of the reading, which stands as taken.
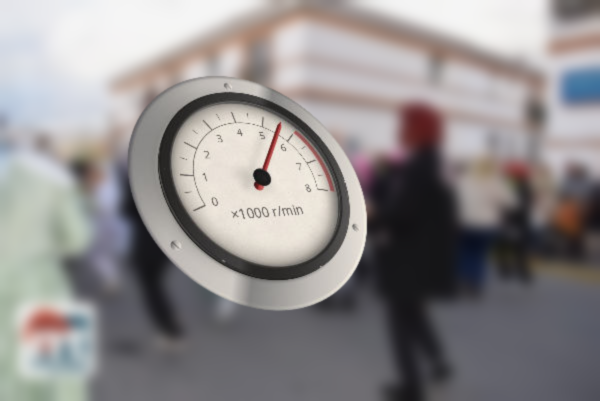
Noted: {"value": 5500, "unit": "rpm"}
